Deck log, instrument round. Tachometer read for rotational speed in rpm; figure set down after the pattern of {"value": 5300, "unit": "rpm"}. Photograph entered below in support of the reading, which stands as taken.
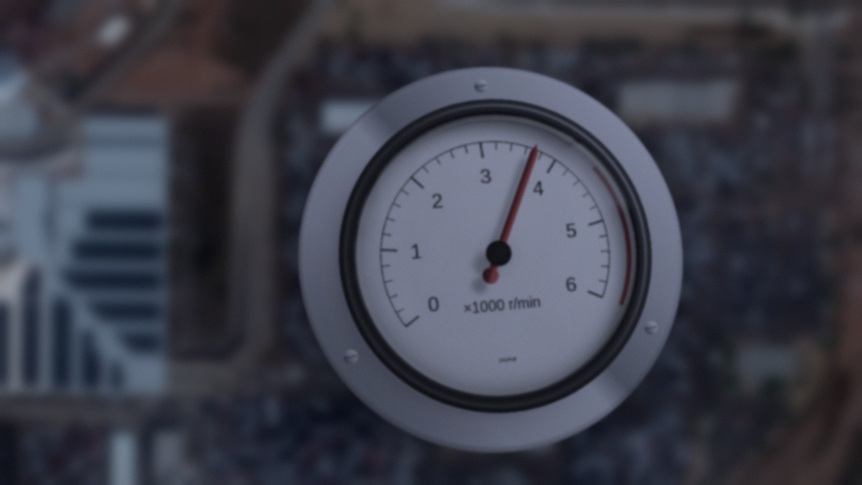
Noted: {"value": 3700, "unit": "rpm"}
